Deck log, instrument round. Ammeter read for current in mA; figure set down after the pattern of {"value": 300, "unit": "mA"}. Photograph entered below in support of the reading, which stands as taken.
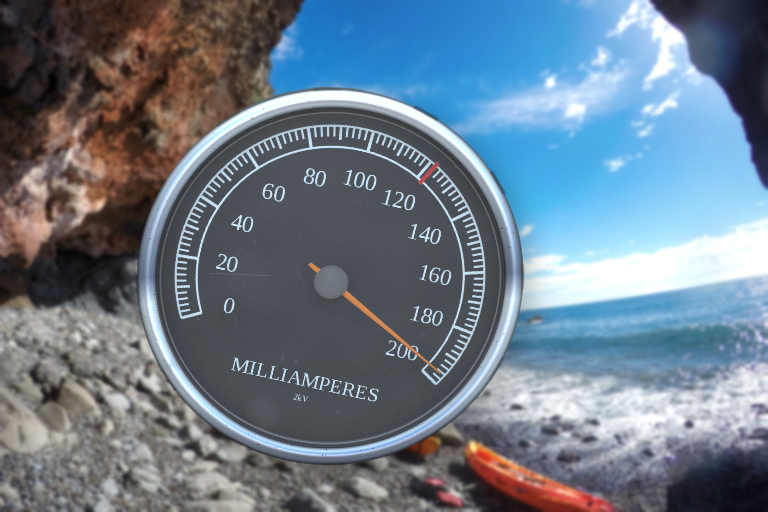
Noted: {"value": 196, "unit": "mA"}
